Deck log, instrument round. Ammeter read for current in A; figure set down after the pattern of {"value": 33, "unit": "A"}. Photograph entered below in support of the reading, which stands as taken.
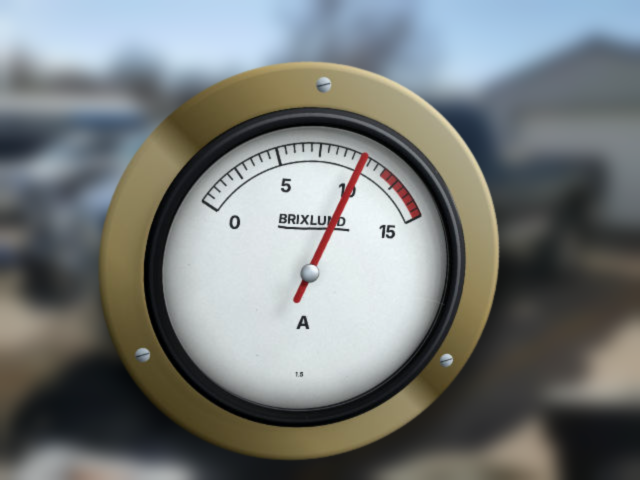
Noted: {"value": 10, "unit": "A"}
